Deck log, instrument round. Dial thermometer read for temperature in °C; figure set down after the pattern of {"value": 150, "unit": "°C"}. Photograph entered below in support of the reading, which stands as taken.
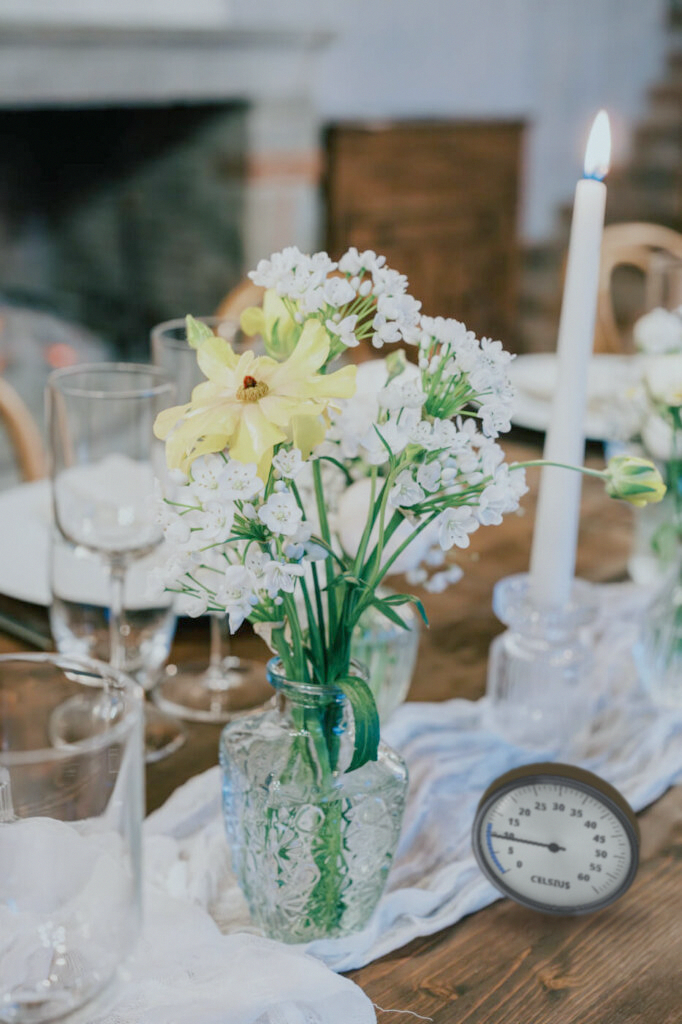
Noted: {"value": 10, "unit": "°C"}
